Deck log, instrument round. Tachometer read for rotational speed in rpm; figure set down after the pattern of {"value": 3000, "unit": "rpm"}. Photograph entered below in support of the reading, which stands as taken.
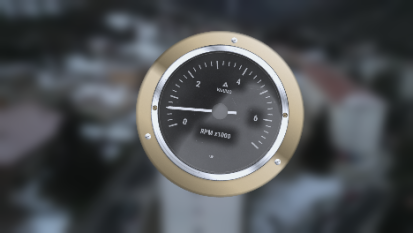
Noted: {"value": 600, "unit": "rpm"}
